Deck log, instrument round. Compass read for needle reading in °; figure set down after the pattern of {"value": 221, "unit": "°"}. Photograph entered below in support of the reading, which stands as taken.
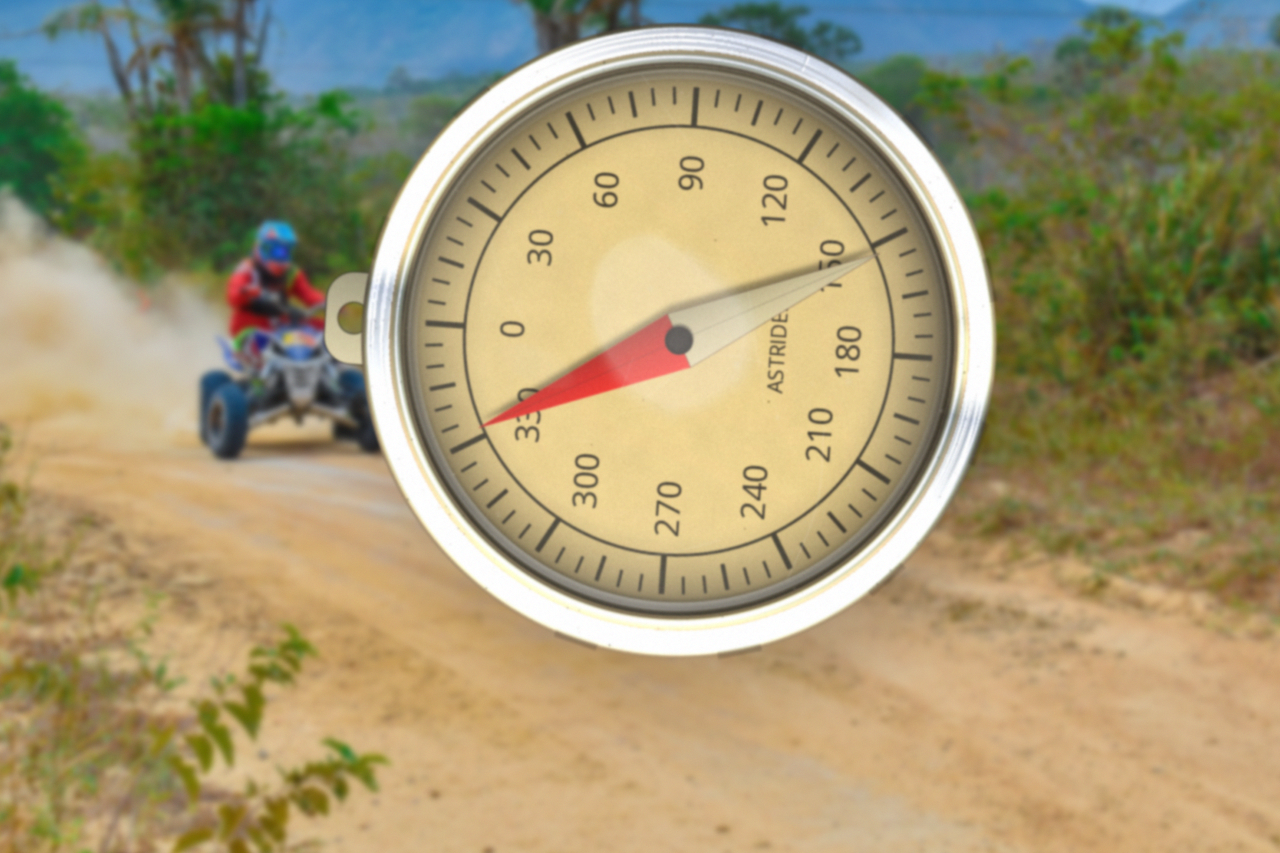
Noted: {"value": 332.5, "unit": "°"}
